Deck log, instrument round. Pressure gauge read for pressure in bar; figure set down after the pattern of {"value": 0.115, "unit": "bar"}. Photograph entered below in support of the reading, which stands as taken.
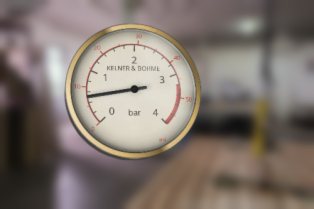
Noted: {"value": 0.5, "unit": "bar"}
